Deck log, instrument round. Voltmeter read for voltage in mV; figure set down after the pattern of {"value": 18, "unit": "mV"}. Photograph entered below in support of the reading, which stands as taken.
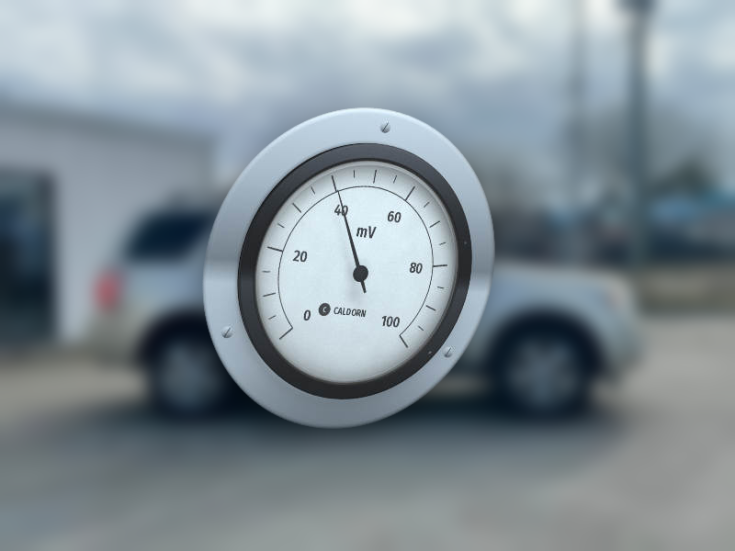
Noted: {"value": 40, "unit": "mV"}
